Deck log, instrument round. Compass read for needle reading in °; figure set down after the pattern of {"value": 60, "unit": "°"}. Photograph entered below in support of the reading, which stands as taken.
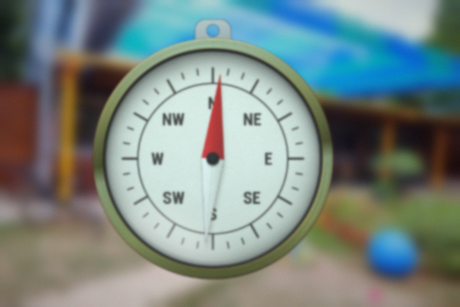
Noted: {"value": 5, "unit": "°"}
